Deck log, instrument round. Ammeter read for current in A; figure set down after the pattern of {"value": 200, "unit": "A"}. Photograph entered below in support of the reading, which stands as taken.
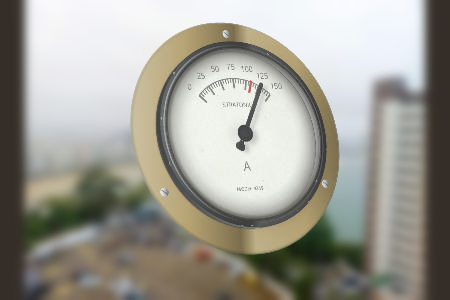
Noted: {"value": 125, "unit": "A"}
